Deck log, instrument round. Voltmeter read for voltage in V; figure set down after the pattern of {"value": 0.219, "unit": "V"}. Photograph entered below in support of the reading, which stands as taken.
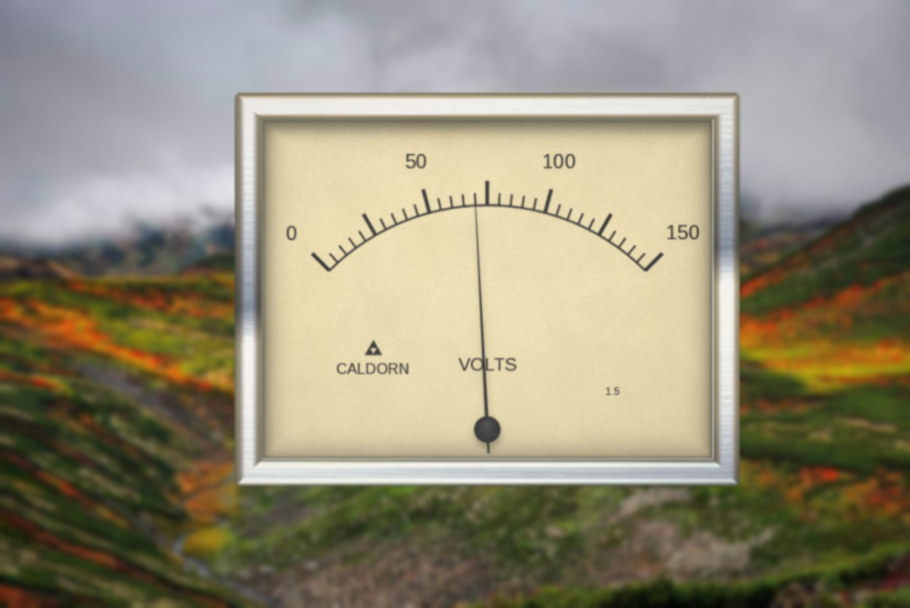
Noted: {"value": 70, "unit": "V"}
